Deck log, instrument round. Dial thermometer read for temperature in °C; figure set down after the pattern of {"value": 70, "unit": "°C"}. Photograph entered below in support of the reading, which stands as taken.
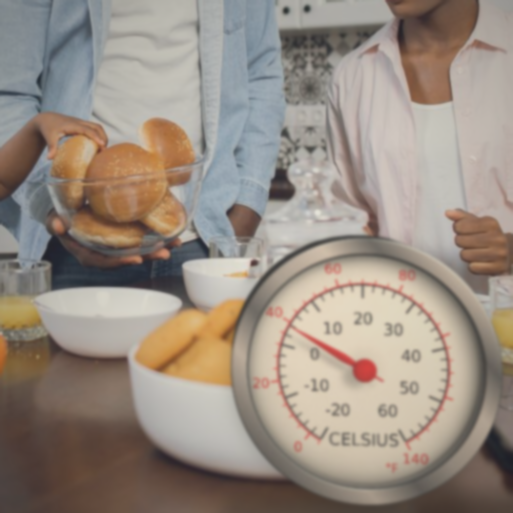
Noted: {"value": 4, "unit": "°C"}
